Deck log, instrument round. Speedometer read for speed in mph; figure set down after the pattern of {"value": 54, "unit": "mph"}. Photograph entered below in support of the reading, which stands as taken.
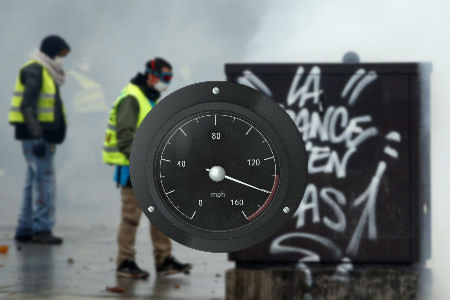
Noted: {"value": 140, "unit": "mph"}
